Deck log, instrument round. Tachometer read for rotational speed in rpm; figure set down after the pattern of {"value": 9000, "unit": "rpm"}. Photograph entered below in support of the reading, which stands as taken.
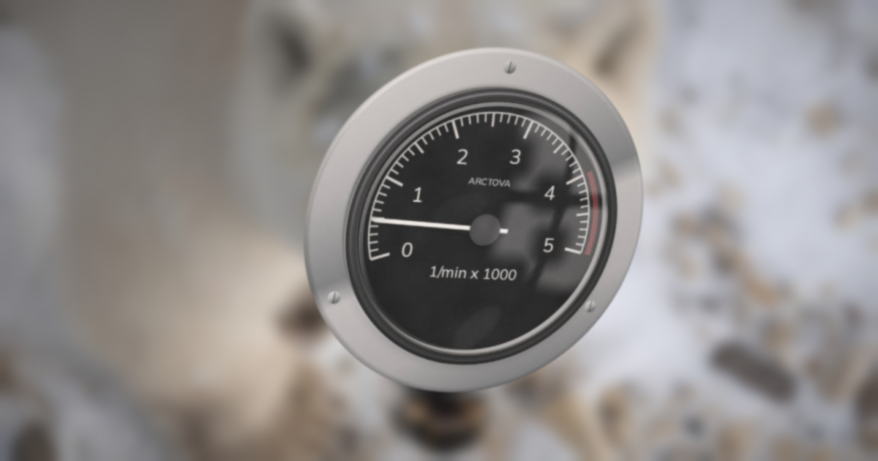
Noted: {"value": 500, "unit": "rpm"}
